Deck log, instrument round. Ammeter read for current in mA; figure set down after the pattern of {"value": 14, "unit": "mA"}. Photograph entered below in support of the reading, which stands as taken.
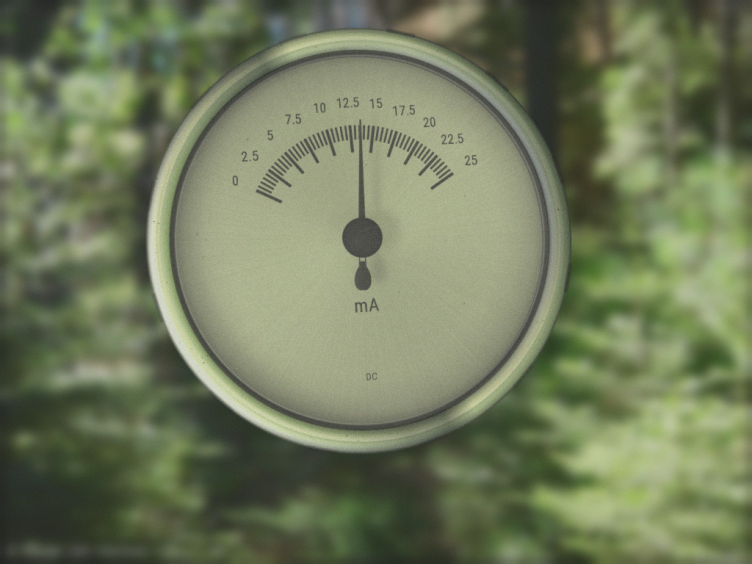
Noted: {"value": 13.5, "unit": "mA"}
